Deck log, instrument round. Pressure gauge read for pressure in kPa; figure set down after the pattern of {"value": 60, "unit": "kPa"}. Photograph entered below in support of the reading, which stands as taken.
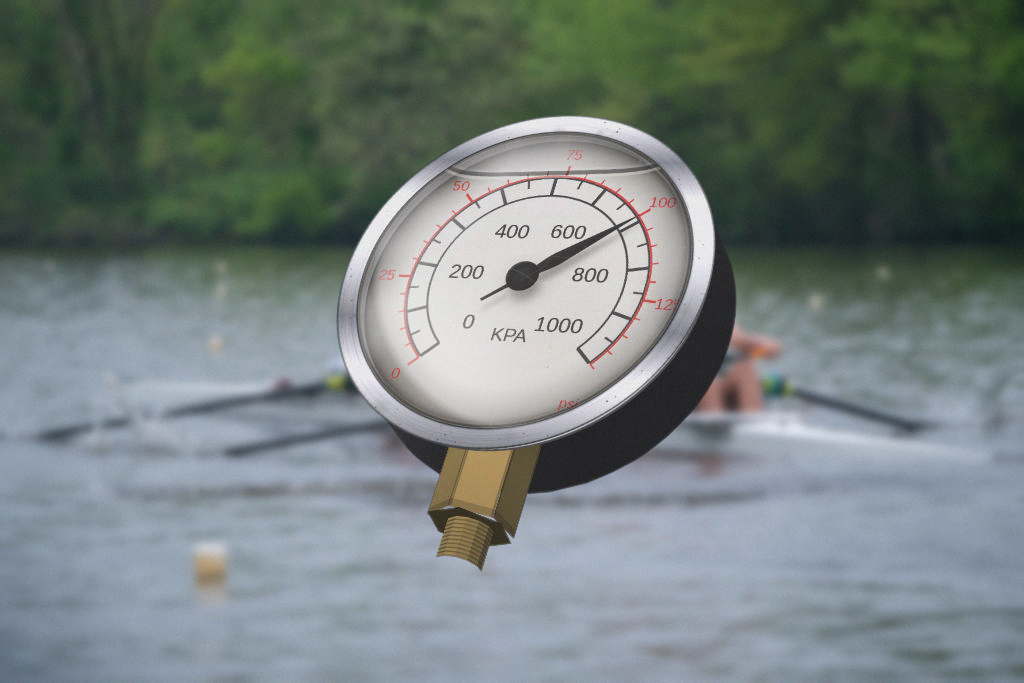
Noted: {"value": 700, "unit": "kPa"}
